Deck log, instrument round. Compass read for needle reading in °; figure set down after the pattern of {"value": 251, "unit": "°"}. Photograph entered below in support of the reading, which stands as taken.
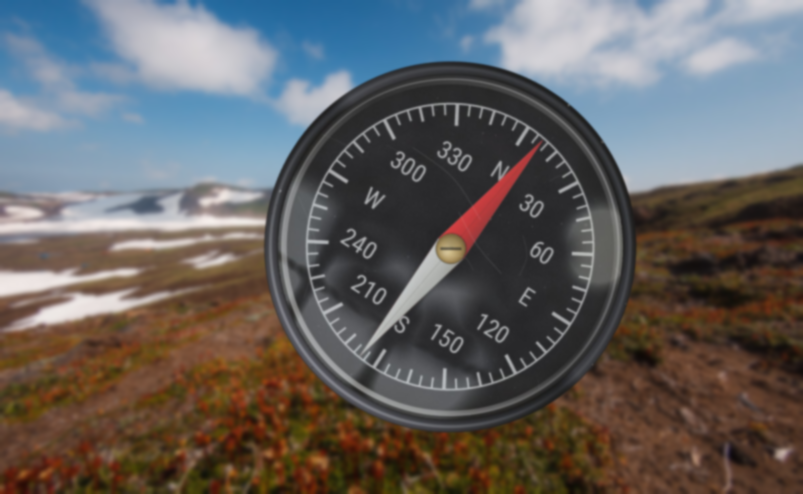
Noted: {"value": 7.5, "unit": "°"}
